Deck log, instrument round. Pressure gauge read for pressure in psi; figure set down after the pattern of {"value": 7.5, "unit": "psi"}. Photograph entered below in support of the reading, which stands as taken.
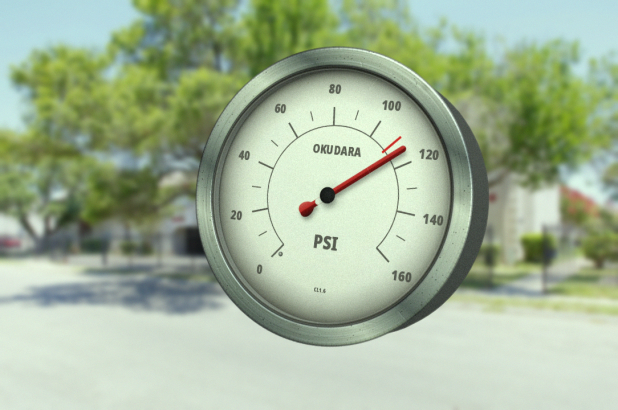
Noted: {"value": 115, "unit": "psi"}
